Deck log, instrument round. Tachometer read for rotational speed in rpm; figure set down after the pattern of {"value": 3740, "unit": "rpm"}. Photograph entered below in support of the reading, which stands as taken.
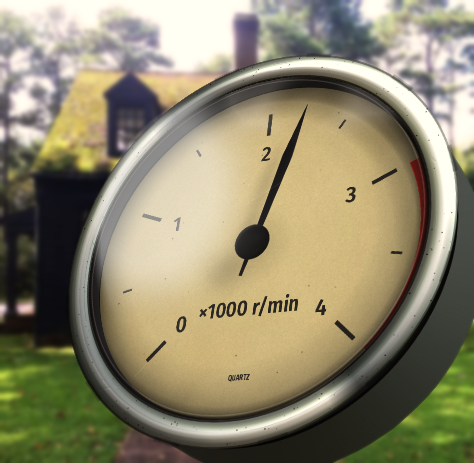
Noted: {"value": 2250, "unit": "rpm"}
